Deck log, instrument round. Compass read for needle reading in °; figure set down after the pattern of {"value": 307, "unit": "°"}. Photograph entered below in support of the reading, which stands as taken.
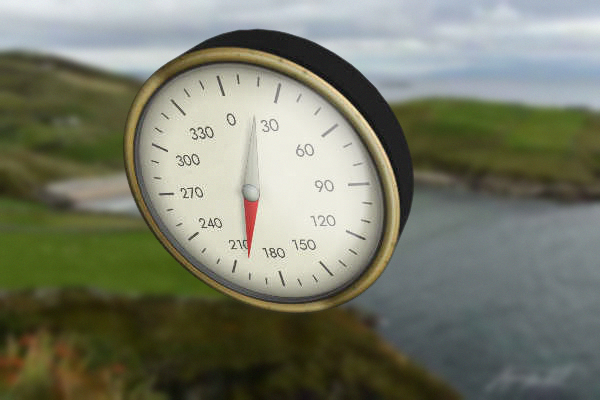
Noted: {"value": 200, "unit": "°"}
